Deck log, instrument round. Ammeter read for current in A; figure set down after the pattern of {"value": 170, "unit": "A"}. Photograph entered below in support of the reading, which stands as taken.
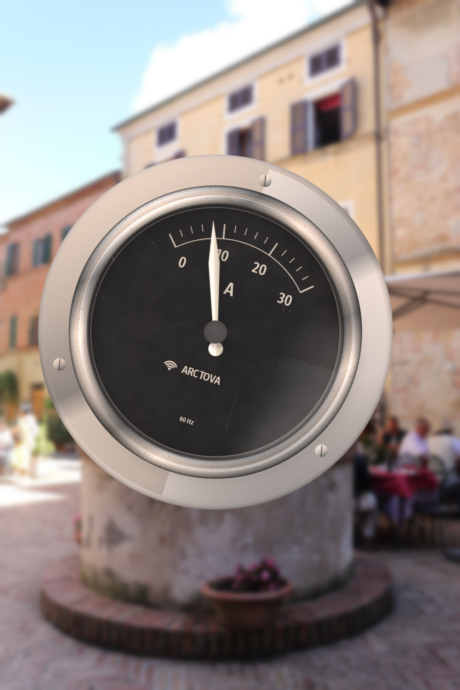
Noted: {"value": 8, "unit": "A"}
